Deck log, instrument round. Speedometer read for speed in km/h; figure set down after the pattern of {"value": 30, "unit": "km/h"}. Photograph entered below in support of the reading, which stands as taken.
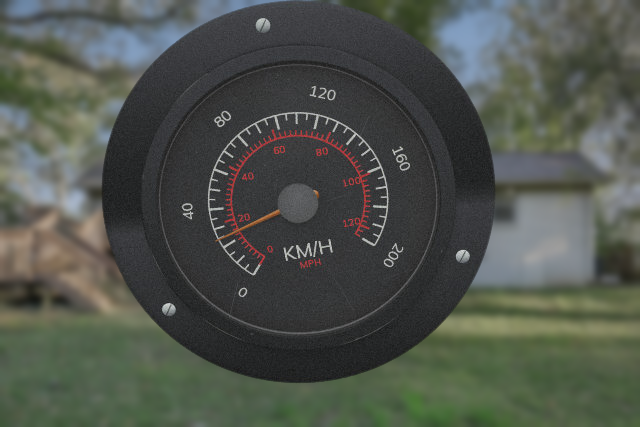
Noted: {"value": 25, "unit": "km/h"}
